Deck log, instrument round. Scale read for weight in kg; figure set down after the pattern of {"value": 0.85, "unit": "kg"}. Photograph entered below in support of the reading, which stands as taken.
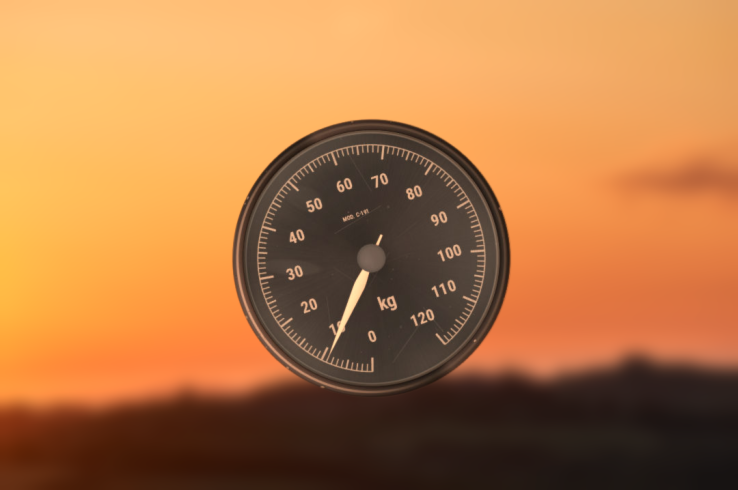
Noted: {"value": 9, "unit": "kg"}
